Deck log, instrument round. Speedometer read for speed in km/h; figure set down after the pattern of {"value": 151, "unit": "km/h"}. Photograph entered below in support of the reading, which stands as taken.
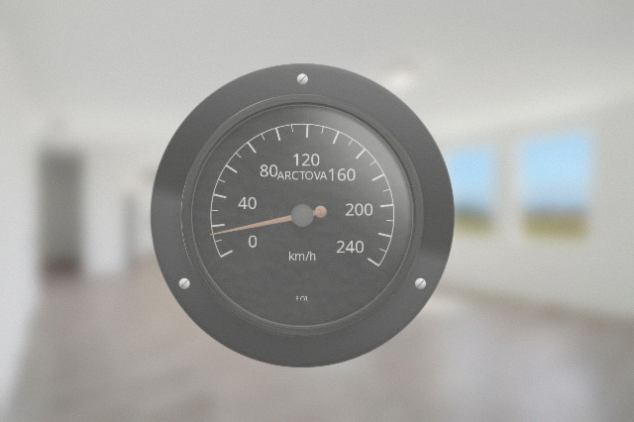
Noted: {"value": 15, "unit": "km/h"}
